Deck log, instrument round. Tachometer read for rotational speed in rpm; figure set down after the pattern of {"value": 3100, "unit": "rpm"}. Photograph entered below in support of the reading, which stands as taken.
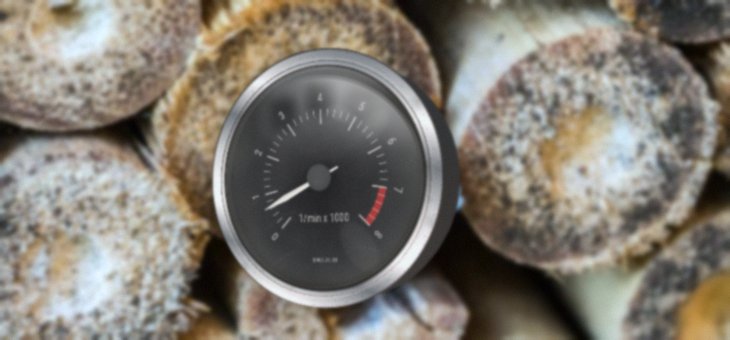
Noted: {"value": 600, "unit": "rpm"}
